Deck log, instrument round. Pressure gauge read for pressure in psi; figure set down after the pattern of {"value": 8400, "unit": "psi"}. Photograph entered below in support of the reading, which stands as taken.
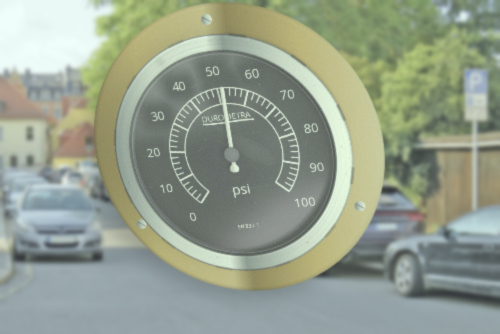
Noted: {"value": 52, "unit": "psi"}
